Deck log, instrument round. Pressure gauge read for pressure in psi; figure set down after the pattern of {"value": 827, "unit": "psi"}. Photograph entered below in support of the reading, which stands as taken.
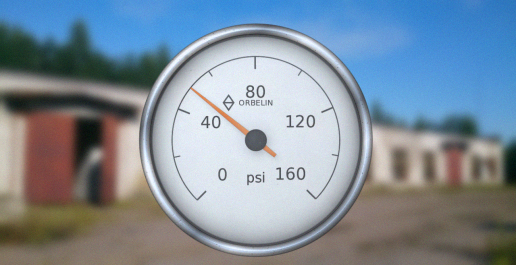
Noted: {"value": 50, "unit": "psi"}
